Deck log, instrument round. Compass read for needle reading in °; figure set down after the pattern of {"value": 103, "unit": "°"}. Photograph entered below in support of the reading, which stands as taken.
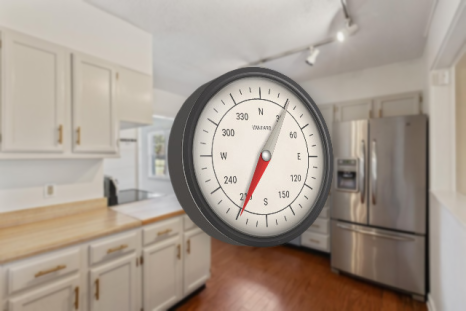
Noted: {"value": 210, "unit": "°"}
